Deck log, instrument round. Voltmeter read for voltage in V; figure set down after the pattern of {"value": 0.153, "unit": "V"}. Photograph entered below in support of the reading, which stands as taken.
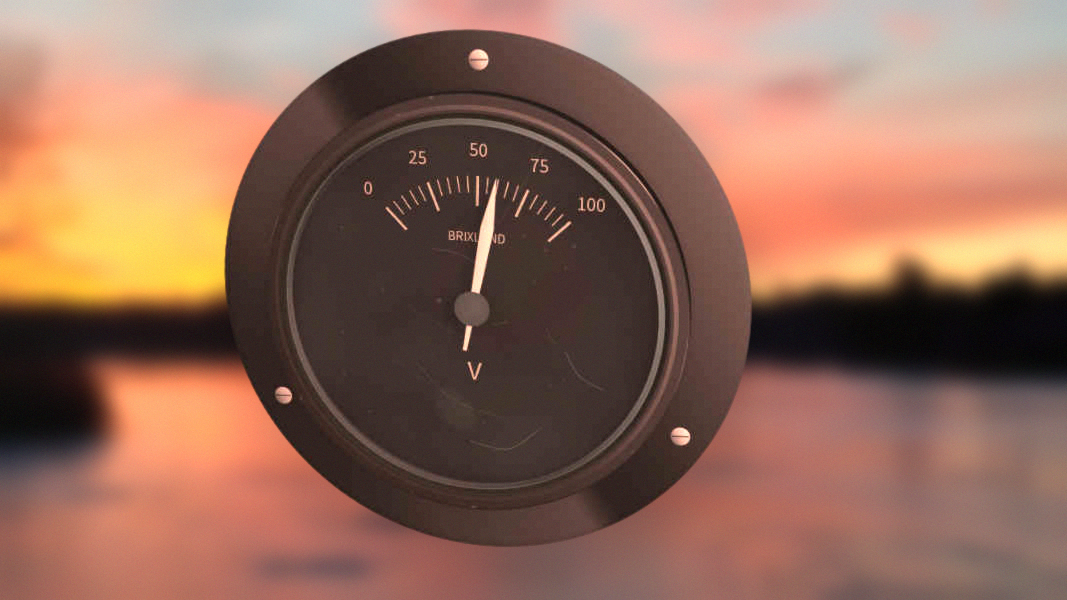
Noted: {"value": 60, "unit": "V"}
